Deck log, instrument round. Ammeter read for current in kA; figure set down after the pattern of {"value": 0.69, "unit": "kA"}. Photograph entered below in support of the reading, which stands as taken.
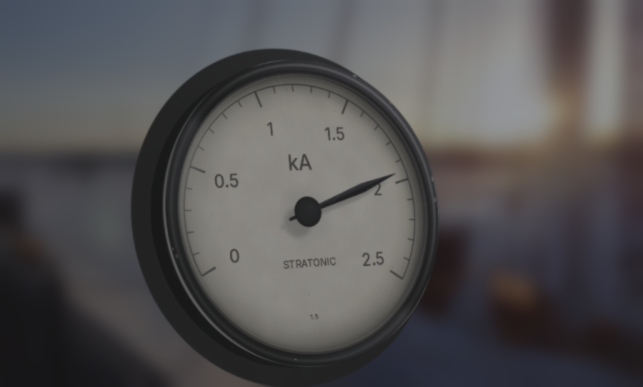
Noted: {"value": 1.95, "unit": "kA"}
